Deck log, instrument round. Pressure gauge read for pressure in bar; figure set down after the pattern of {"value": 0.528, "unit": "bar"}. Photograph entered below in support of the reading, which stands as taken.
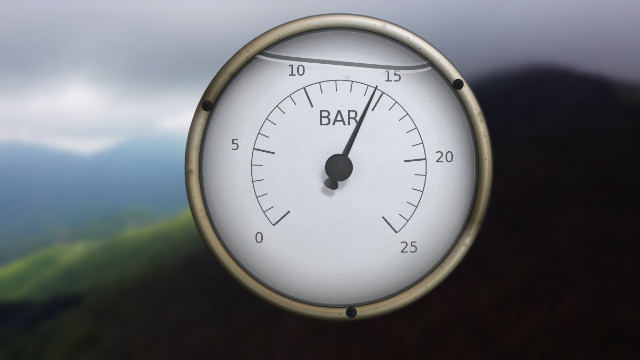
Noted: {"value": 14.5, "unit": "bar"}
